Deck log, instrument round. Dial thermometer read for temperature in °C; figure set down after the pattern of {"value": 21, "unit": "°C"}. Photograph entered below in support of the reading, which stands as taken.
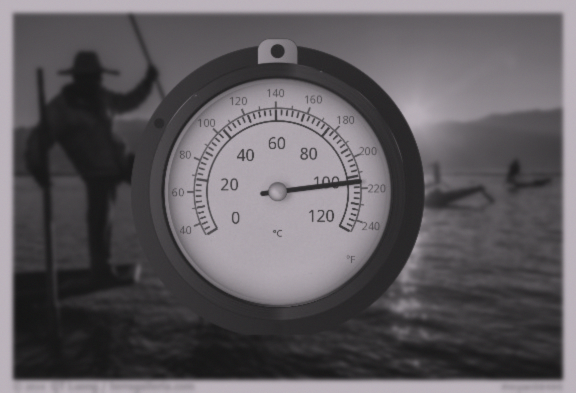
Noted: {"value": 102, "unit": "°C"}
